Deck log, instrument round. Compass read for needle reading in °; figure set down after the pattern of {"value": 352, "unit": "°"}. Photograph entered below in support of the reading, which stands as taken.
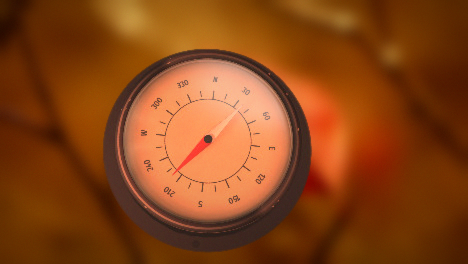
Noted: {"value": 217.5, "unit": "°"}
